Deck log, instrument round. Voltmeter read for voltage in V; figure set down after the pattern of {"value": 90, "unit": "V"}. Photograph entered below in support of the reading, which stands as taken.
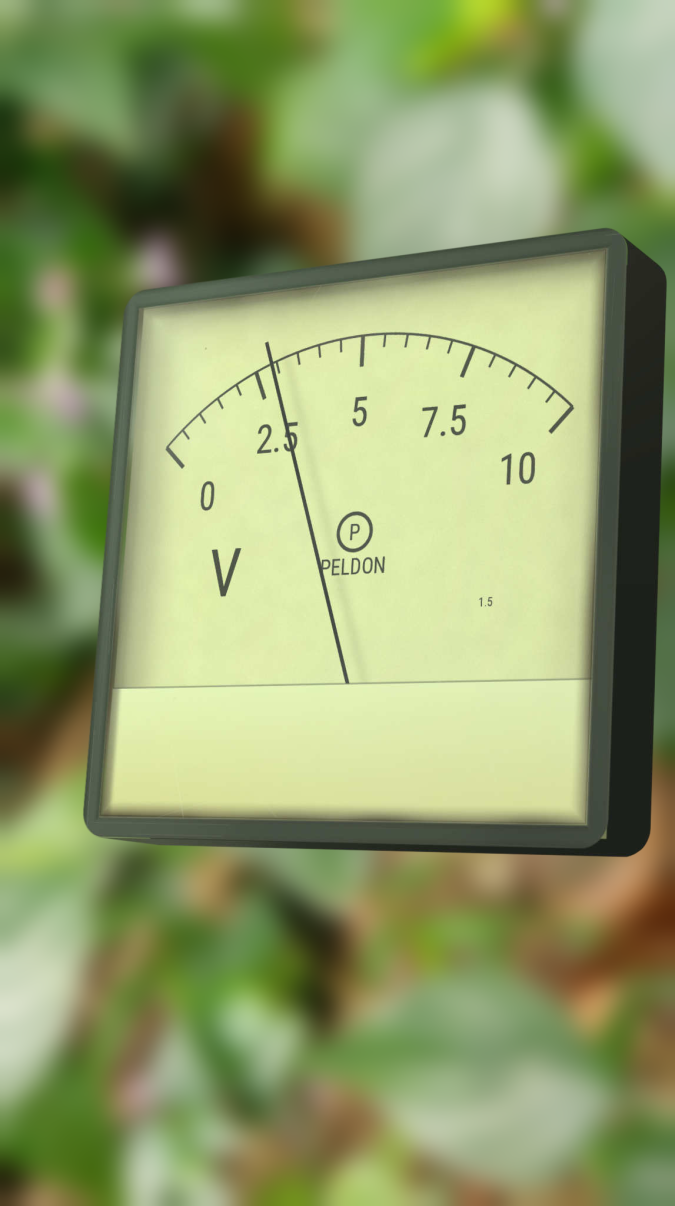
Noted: {"value": 3, "unit": "V"}
